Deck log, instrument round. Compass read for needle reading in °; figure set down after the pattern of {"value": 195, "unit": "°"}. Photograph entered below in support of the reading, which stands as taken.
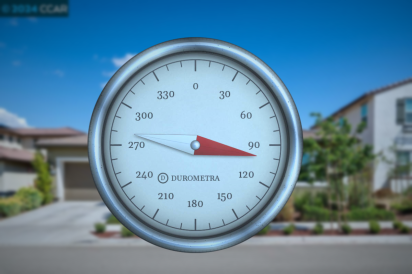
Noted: {"value": 100, "unit": "°"}
